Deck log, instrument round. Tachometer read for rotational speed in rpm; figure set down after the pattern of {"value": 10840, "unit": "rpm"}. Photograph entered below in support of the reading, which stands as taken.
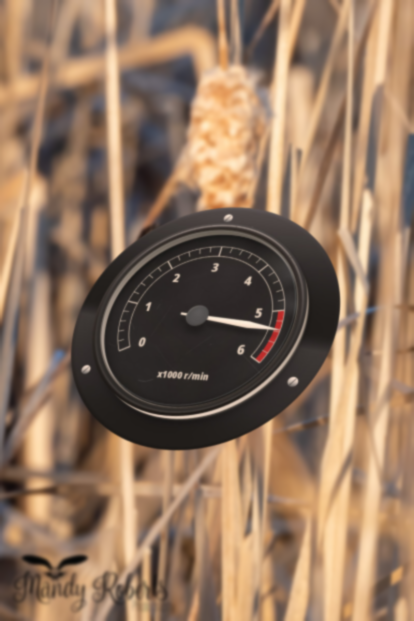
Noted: {"value": 5400, "unit": "rpm"}
